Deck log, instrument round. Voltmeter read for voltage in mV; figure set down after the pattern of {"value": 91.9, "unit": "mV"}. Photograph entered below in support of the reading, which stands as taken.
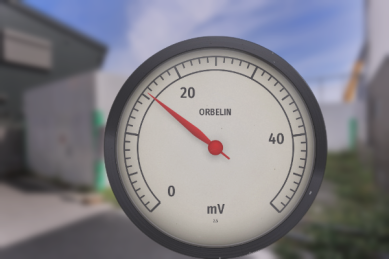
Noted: {"value": 15.5, "unit": "mV"}
